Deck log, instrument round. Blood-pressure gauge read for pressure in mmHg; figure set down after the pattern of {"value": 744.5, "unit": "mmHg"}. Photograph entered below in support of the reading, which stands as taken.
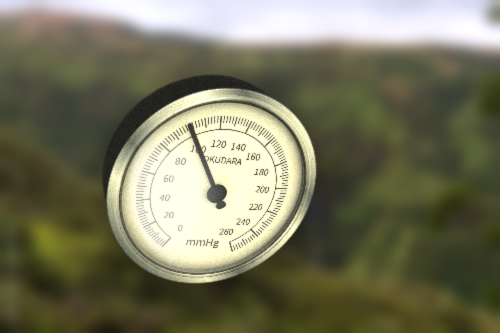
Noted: {"value": 100, "unit": "mmHg"}
